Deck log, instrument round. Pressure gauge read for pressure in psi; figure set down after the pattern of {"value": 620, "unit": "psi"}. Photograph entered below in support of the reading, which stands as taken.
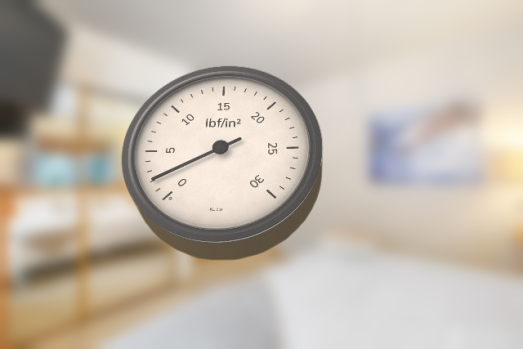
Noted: {"value": 2, "unit": "psi"}
